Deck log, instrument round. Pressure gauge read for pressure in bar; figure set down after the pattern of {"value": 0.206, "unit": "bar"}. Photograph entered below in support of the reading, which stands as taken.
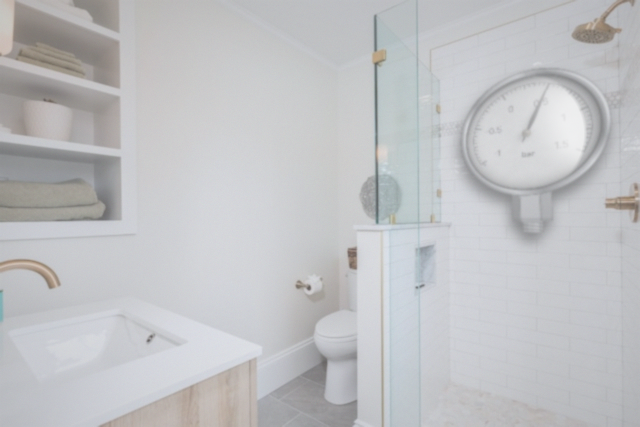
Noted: {"value": 0.5, "unit": "bar"}
